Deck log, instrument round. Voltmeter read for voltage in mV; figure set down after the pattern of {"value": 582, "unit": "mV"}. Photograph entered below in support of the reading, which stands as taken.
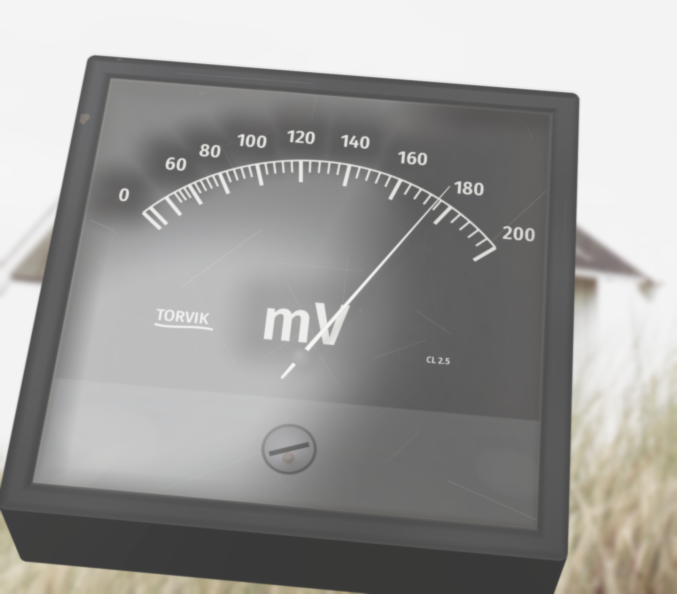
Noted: {"value": 176, "unit": "mV"}
